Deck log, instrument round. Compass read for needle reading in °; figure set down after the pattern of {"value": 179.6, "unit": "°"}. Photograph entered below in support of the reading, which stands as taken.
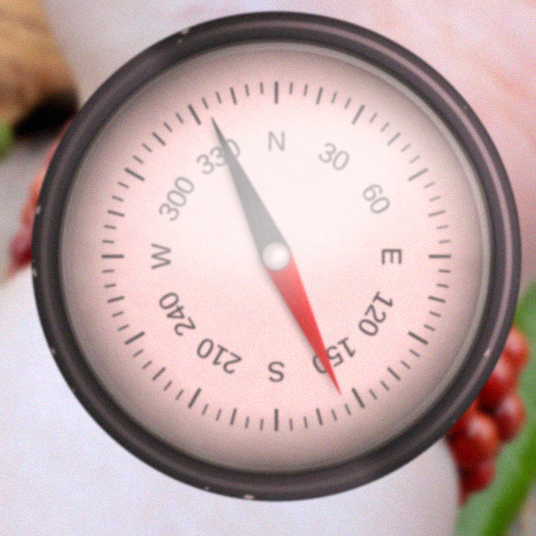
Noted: {"value": 155, "unit": "°"}
